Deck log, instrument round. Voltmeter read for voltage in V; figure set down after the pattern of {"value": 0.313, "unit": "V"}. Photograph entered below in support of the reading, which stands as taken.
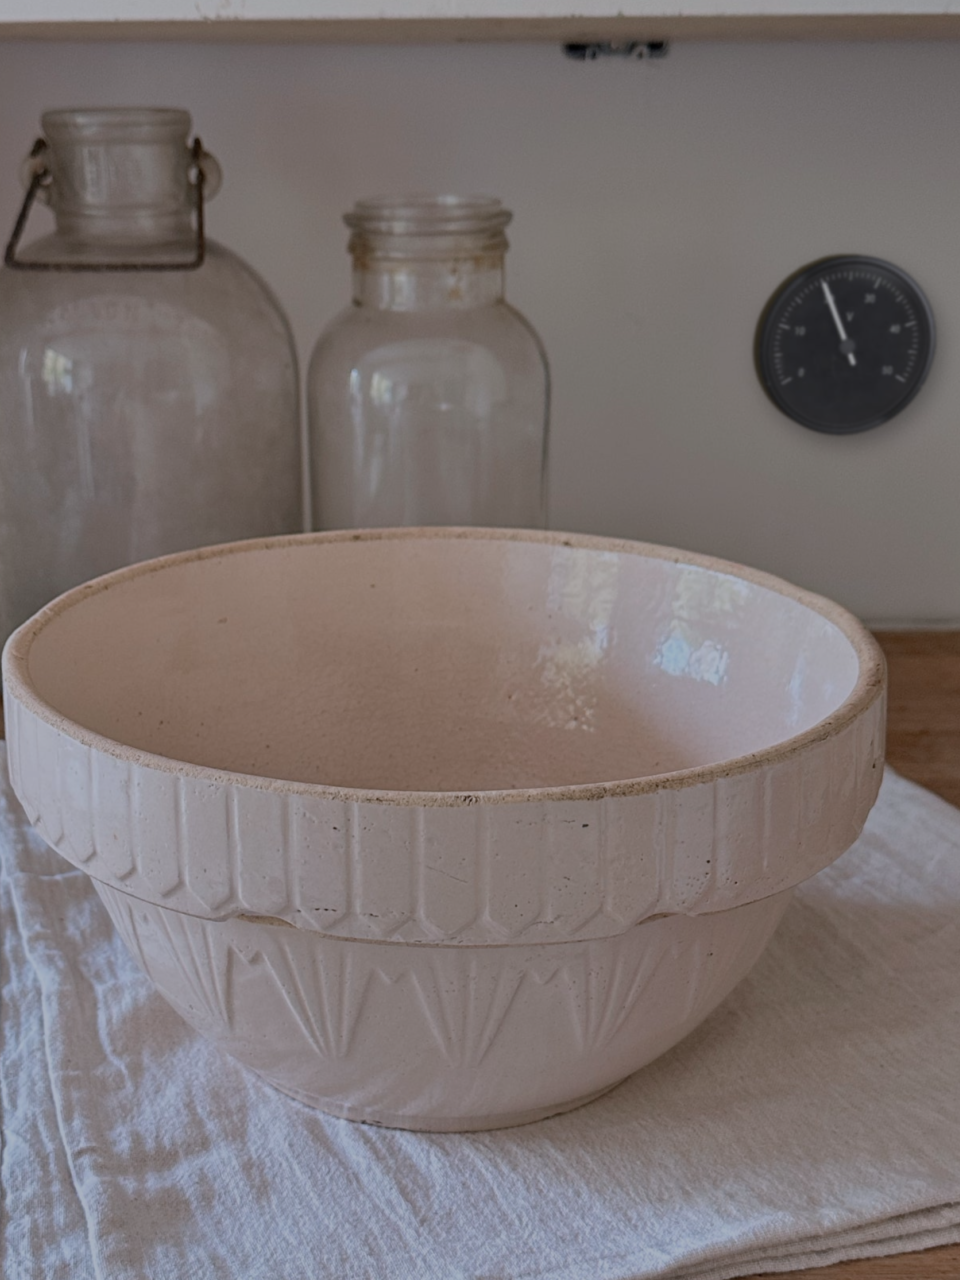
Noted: {"value": 20, "unit": "V"}
